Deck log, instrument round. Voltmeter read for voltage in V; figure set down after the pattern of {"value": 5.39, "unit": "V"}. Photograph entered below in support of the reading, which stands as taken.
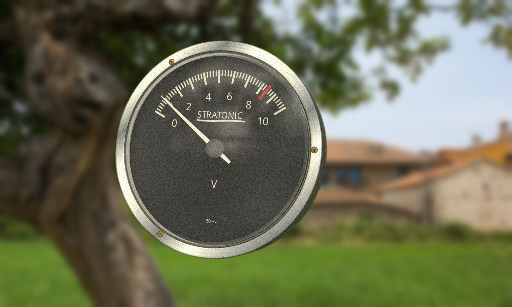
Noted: {"value": 1, "unit": "V"}
